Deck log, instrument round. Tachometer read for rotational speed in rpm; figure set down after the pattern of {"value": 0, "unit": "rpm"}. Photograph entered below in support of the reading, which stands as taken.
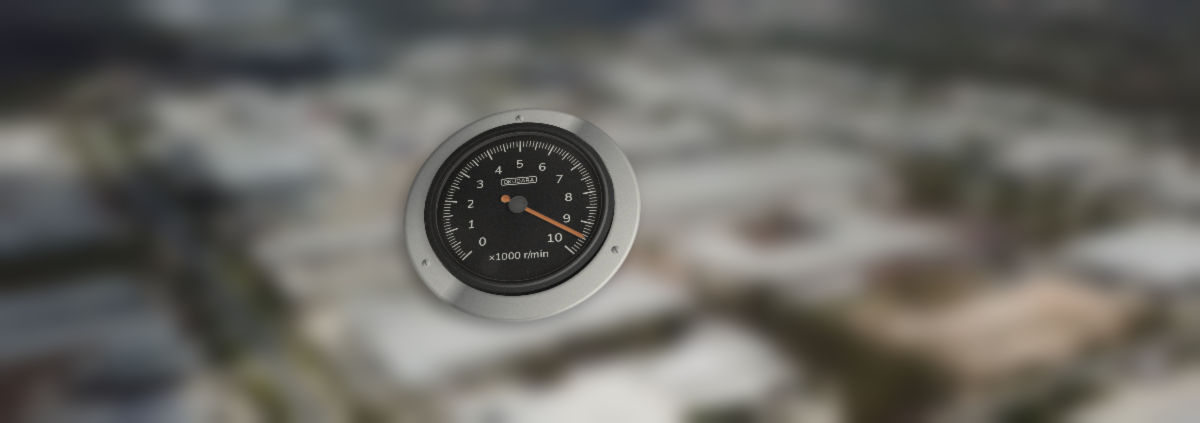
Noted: {"value": 9500, "unit": "rpm"}
